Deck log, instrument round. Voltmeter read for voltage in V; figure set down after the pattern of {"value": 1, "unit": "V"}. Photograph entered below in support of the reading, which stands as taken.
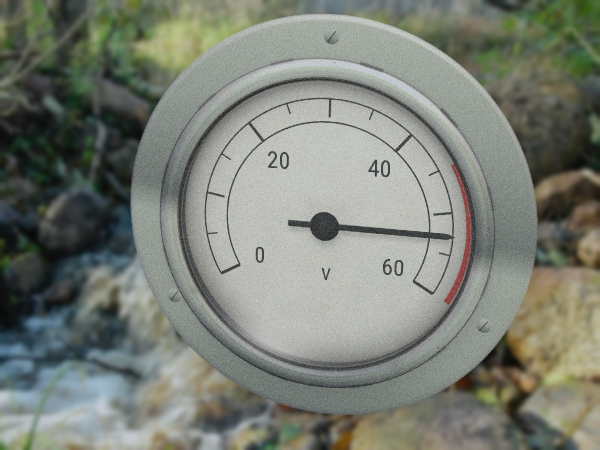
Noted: {"value": 52.5, "unit": "V"}
